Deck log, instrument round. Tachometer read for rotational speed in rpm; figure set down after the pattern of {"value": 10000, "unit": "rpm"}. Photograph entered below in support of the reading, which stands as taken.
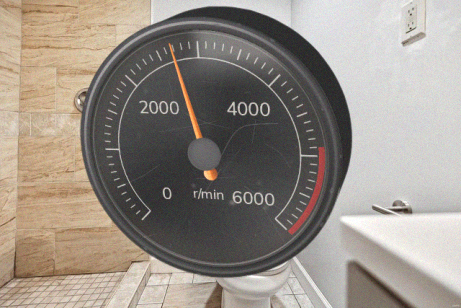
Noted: {"value": 2700, "unit": "rpm"}
